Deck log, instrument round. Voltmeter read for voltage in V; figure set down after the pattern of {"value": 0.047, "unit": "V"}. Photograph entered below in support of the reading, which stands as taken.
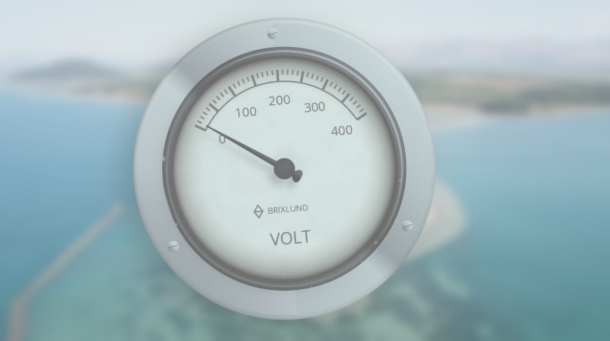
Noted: {"value": 10, "unit": "V"}
